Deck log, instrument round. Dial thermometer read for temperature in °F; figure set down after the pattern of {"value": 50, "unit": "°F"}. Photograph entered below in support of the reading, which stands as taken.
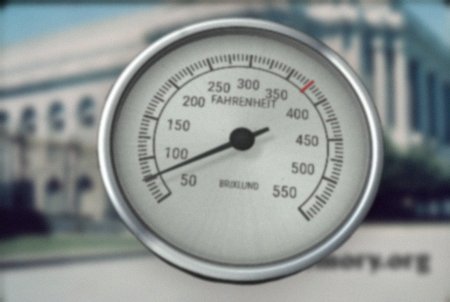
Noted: {"value": 75, "unit": "°F"}
